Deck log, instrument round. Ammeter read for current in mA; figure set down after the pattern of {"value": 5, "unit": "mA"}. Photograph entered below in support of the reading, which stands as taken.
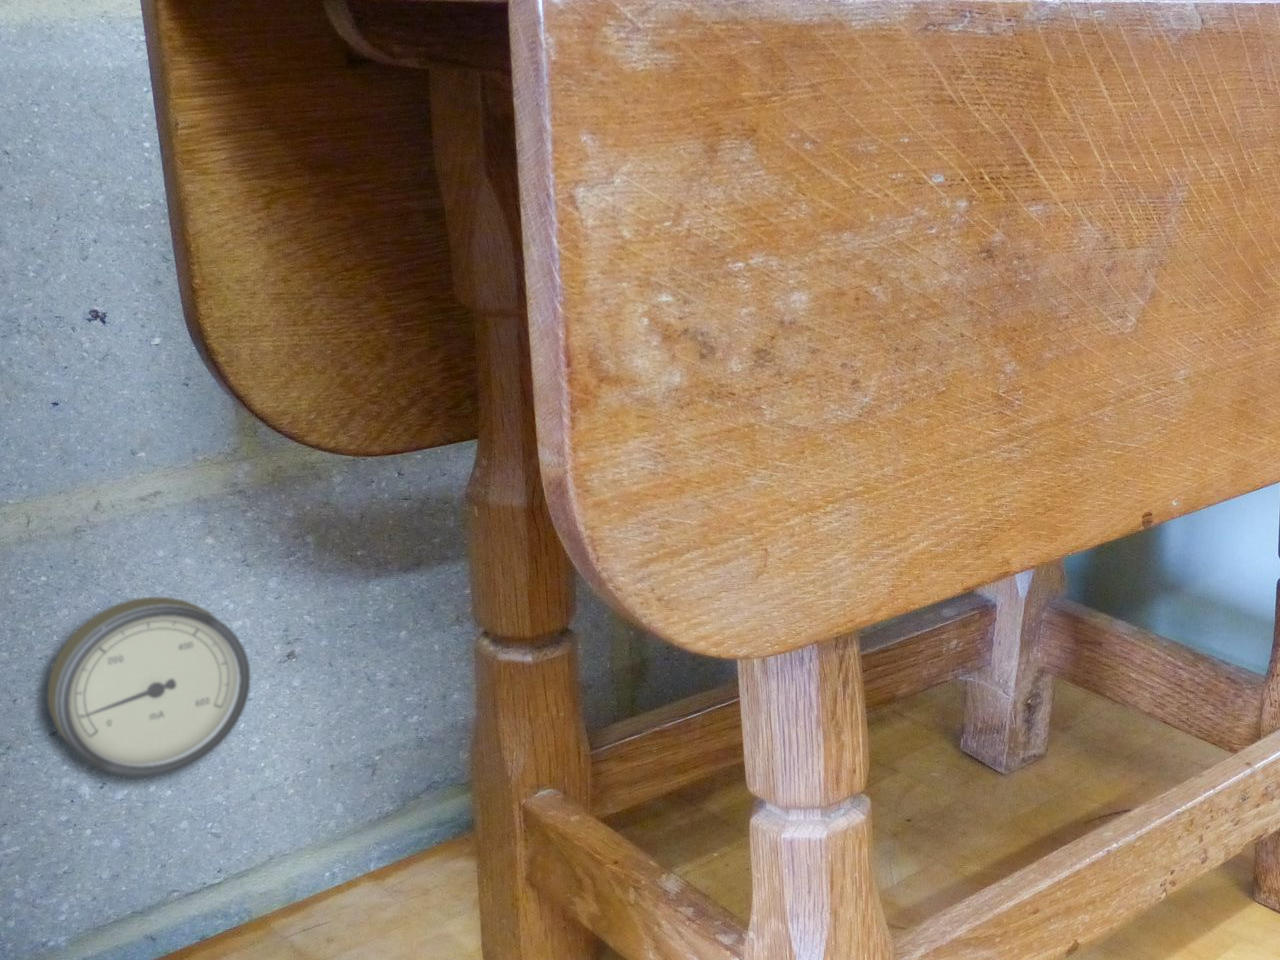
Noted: {"value": 50, "unit": "mA"}
